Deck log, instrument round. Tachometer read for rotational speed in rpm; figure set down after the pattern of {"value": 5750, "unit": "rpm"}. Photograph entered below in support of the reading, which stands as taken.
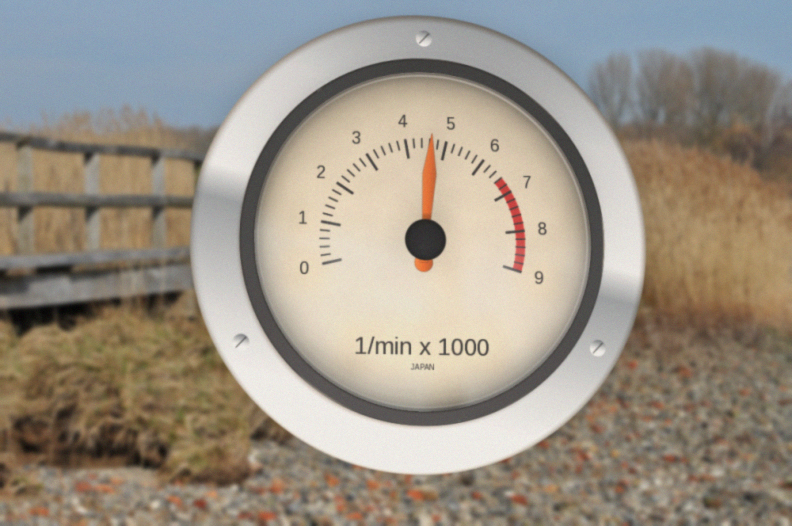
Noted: {"value": 4600, "unit": "rpm"}
